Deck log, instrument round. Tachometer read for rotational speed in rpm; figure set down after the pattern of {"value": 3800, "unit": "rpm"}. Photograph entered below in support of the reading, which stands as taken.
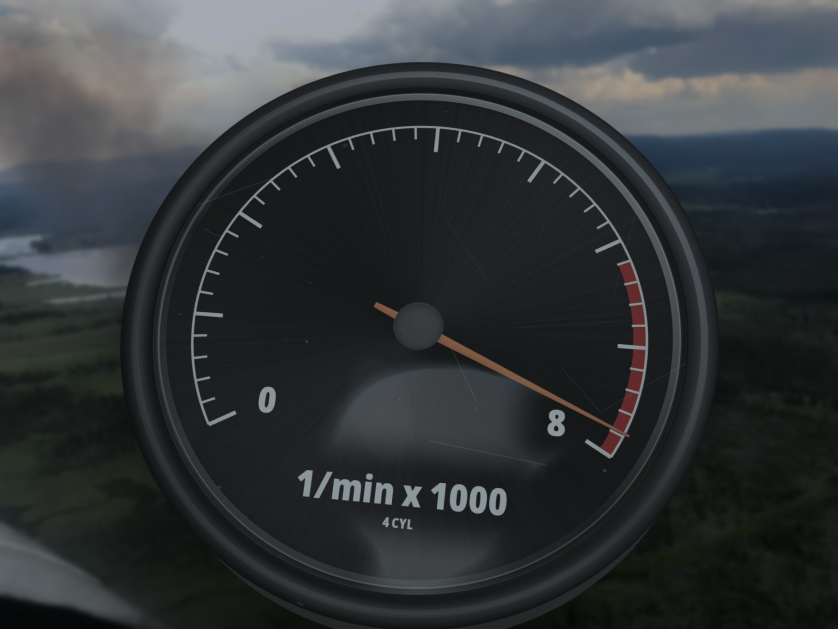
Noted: {"value": 7800, "unit": "rpm"}
